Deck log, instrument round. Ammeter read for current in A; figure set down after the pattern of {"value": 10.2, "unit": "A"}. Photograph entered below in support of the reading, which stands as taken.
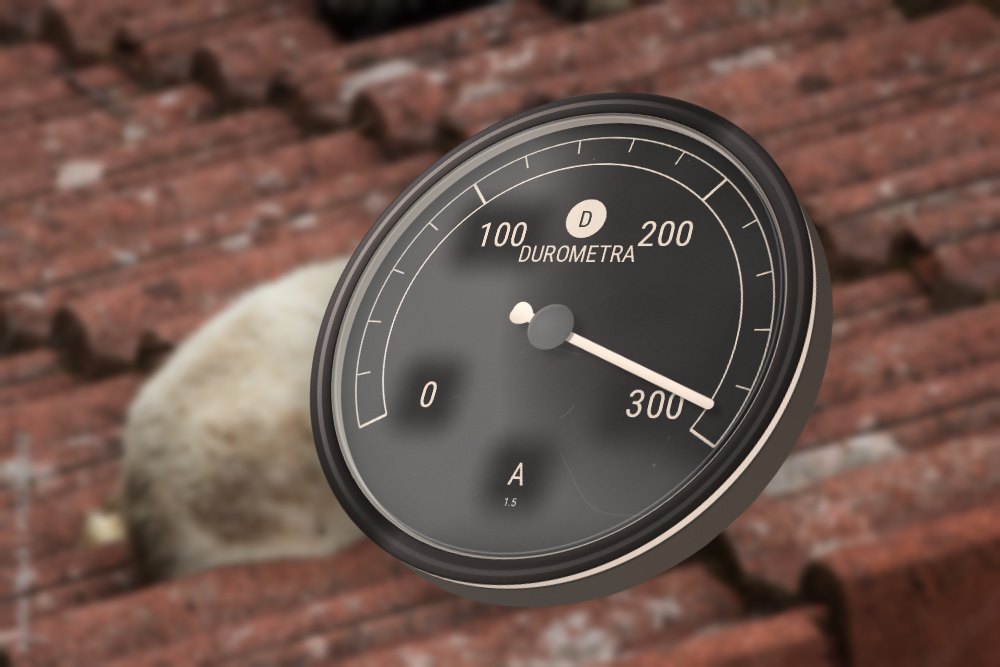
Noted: {"value": 290, "unit": "A"}
